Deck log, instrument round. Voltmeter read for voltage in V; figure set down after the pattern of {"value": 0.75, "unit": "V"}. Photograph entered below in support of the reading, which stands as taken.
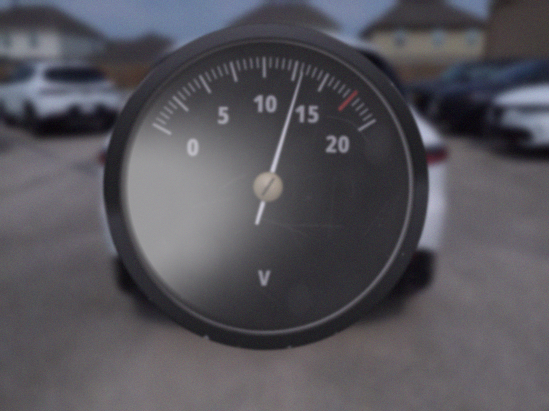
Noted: {"value": 13, "unit": "V"}
